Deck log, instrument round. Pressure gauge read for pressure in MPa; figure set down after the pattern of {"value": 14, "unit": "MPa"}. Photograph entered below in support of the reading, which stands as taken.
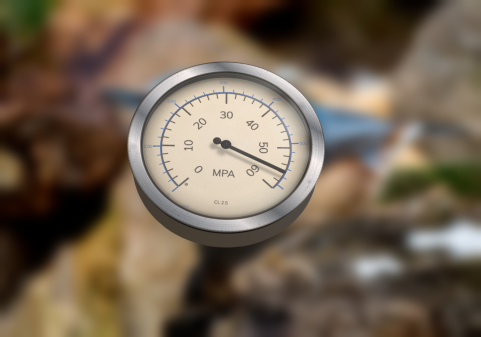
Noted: {"value": 56, "unit": "MPa"}
